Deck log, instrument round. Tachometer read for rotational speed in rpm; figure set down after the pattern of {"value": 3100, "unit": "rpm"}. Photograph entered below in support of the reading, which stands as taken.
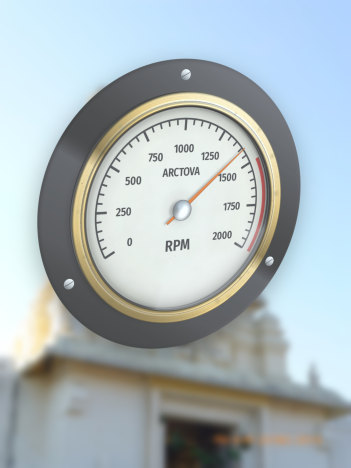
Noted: {"value": 1400, "unit": "rpm"}
